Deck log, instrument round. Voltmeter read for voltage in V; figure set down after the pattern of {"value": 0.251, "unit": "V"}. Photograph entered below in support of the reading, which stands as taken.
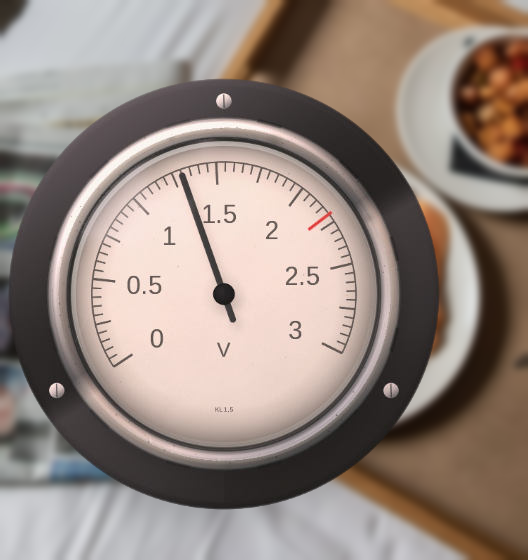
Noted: {"value": 1.3, "unit": "V"}
